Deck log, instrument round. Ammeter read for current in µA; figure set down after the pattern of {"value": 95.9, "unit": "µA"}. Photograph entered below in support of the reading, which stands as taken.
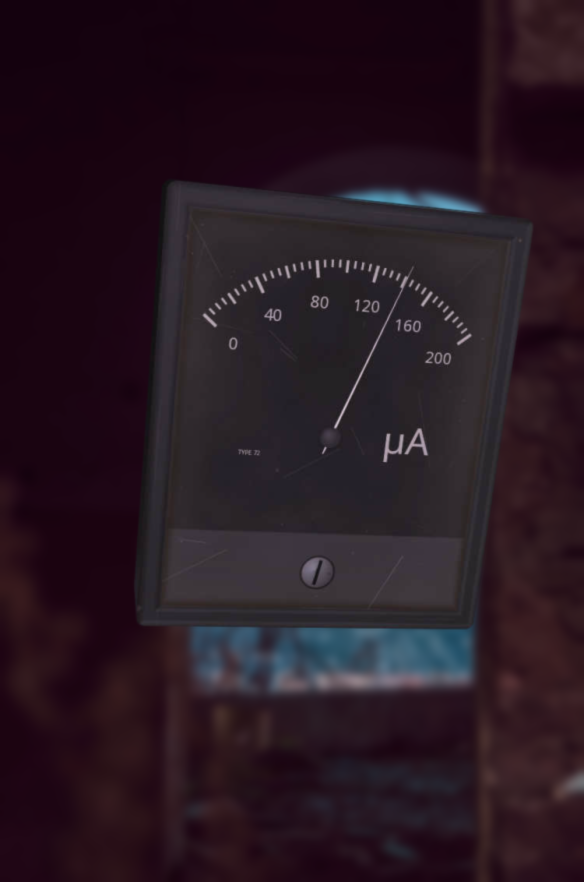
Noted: {"value": 140, "unit": "µA"}
